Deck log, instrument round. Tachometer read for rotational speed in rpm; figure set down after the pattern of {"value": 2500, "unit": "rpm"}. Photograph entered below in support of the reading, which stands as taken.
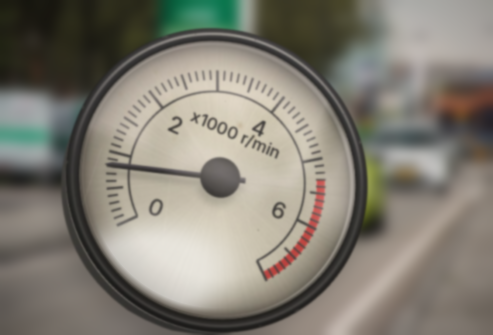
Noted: {"value": 800, "unit": "rpm"}
